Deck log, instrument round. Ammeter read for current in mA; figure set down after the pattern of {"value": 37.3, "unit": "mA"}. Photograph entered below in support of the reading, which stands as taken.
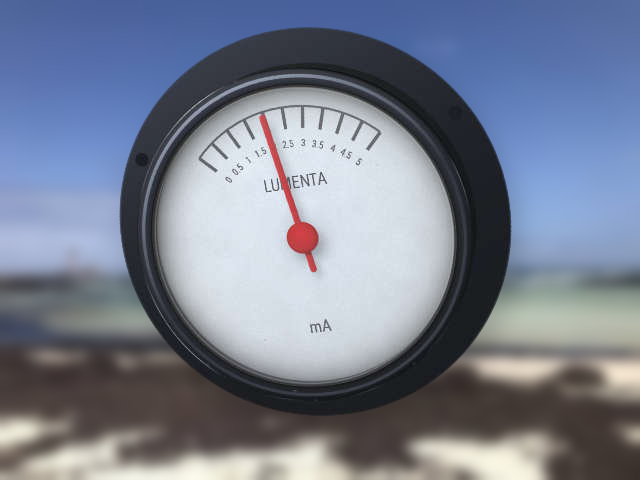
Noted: {"value": 2, "unit": "mA"}
